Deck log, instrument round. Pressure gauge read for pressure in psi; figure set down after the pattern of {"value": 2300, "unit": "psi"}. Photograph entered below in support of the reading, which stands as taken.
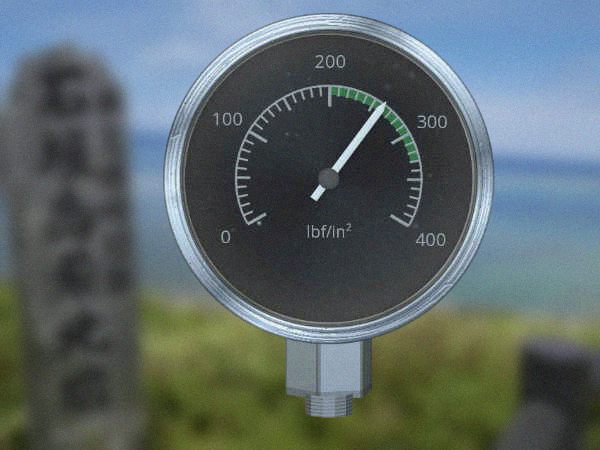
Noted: {"value": 260, "unit": "psi"}
